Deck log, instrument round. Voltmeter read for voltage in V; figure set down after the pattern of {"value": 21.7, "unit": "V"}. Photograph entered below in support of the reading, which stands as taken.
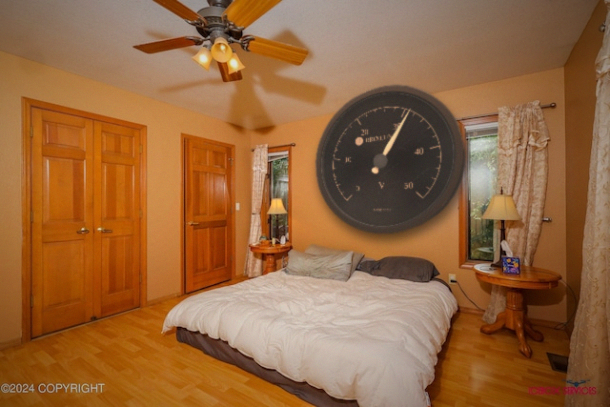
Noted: {"value": 31, "unit": "V"}
